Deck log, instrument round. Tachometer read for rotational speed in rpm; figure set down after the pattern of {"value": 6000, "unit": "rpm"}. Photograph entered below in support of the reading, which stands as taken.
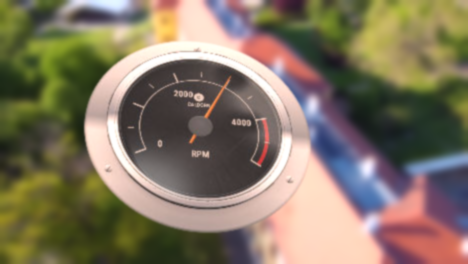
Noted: {"value": 3000, "unit": "rpm"}
